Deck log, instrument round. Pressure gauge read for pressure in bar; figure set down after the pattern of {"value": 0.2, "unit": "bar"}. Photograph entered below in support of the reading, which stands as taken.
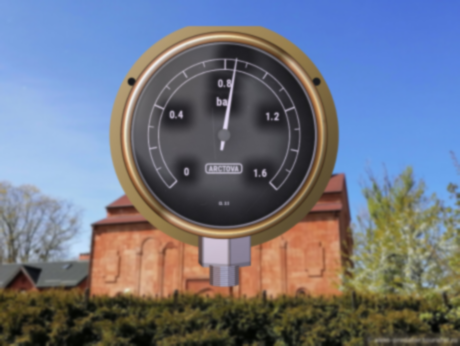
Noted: {"value": 0.85, "unit": "bar"}
